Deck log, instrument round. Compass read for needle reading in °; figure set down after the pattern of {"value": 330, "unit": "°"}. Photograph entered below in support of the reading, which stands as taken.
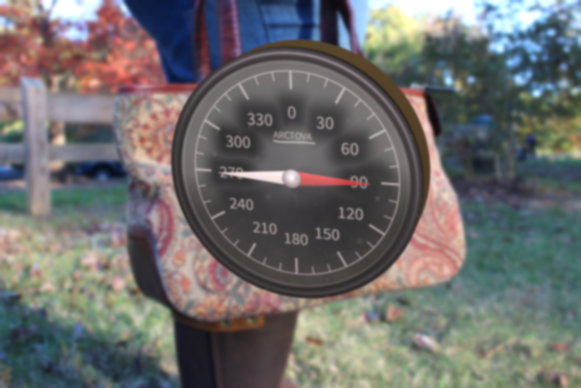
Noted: {"value": 90, "unit": "°"}
